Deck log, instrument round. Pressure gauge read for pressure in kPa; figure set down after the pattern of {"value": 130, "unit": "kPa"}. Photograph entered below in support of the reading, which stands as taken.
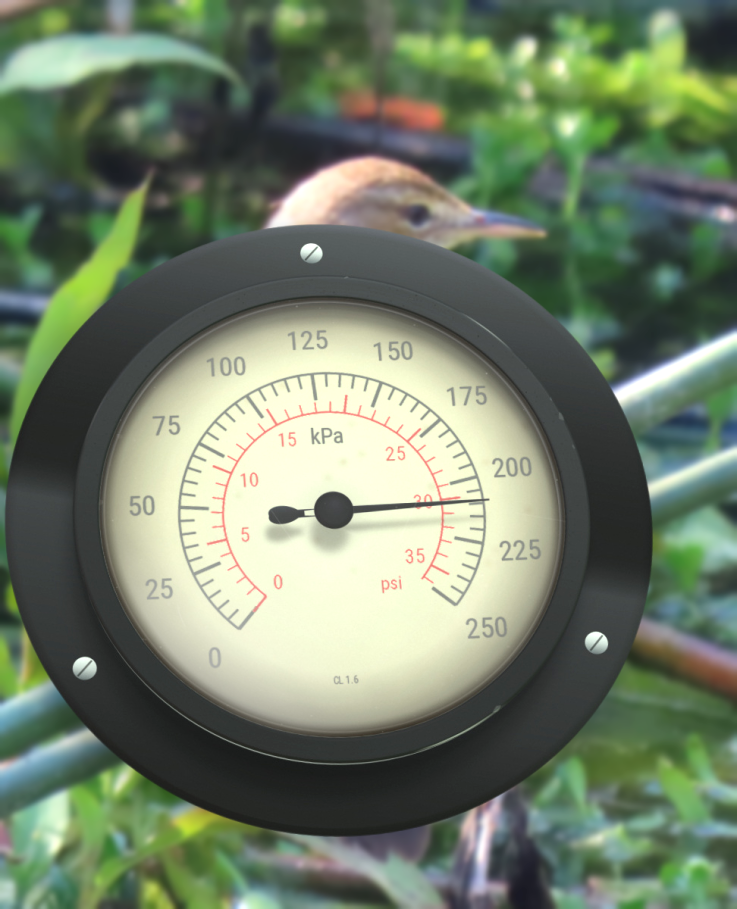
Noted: {"value": 210, "unit": "kPa"}
